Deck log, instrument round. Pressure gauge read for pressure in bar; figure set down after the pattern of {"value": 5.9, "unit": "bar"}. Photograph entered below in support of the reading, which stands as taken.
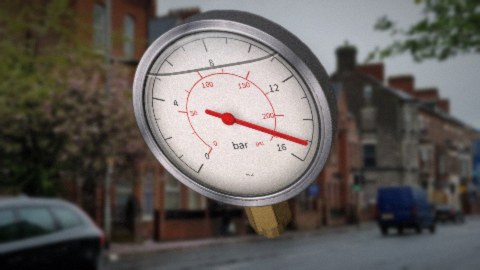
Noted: {"value": 15, "unit": "bar"}
